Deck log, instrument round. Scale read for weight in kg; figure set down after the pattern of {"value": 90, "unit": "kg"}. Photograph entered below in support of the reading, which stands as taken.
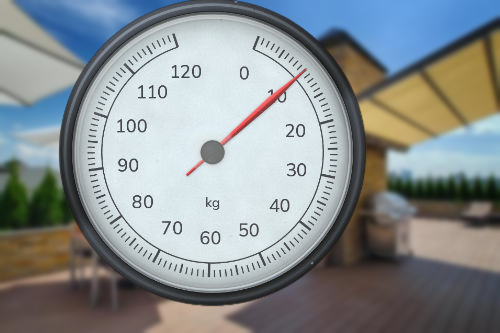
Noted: {"value": 10, "unit": "kg"}
